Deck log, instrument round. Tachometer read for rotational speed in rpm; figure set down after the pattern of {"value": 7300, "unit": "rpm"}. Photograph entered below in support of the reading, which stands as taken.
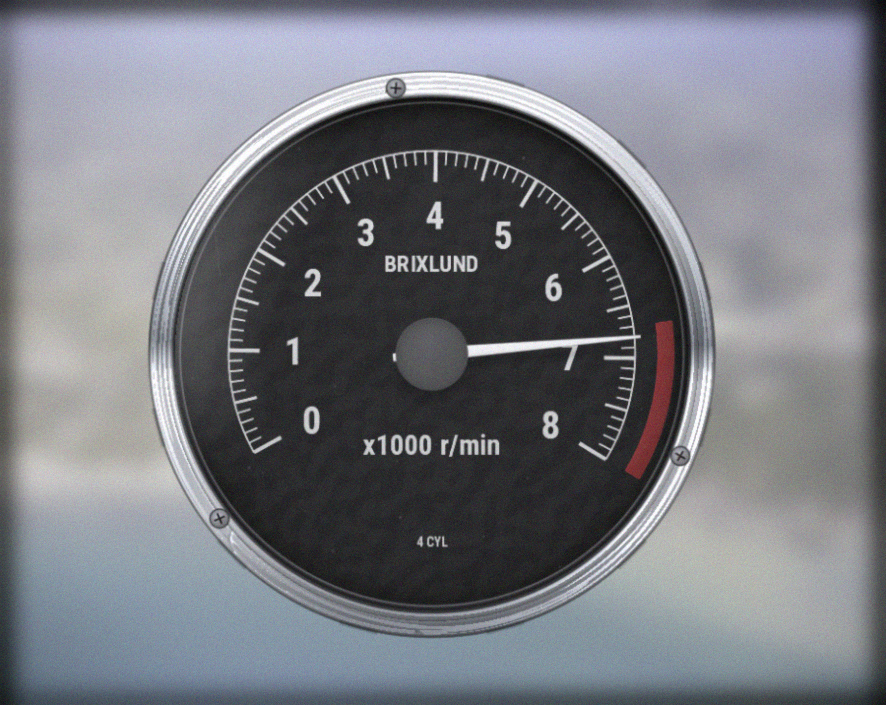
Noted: {"value": 6800, "unit": "rpm"}
